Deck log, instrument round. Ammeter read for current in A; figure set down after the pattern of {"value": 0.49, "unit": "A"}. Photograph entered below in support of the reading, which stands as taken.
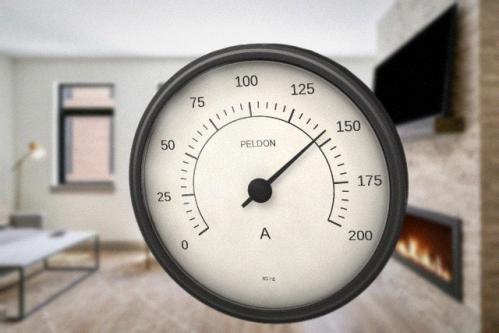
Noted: {"value": 145, "unit": "A"}
